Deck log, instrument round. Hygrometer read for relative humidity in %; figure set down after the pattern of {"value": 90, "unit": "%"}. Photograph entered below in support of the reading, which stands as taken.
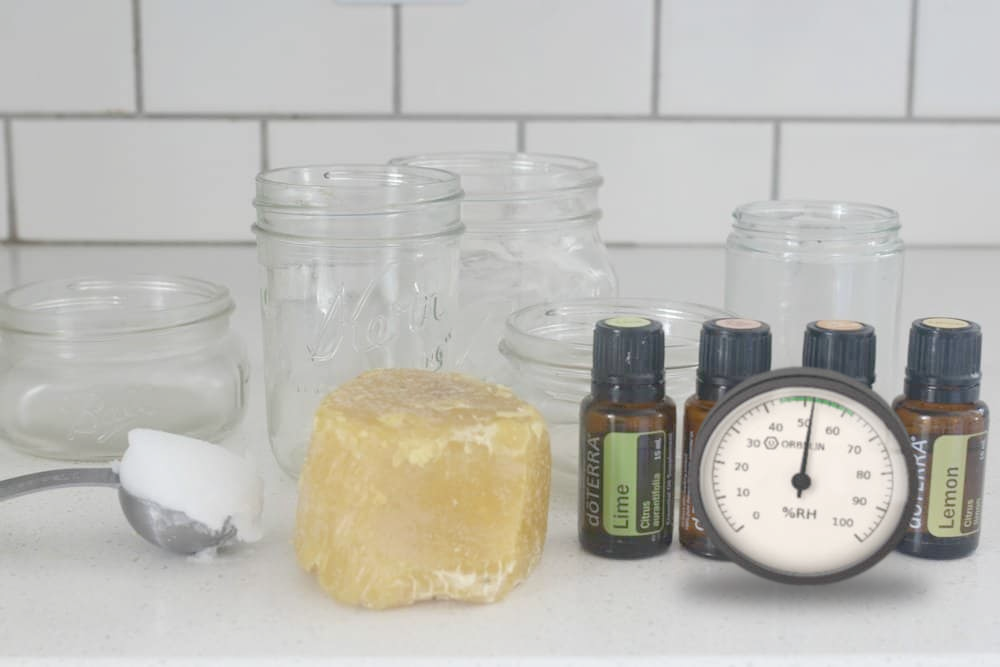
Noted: {"value": 52, "unit": "%"}
